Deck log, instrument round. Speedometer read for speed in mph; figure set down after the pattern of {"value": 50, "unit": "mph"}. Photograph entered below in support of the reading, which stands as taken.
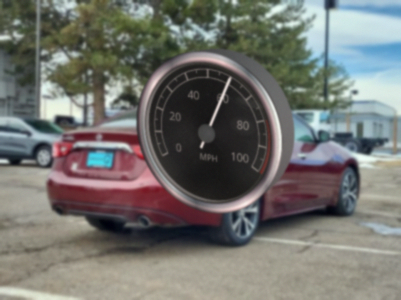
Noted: {"value": 60, "unit": "mph"}
